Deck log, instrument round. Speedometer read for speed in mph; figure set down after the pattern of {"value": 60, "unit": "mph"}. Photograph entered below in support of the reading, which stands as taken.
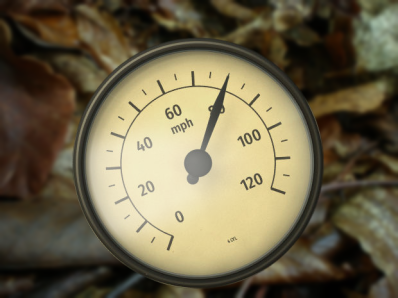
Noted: {"value": 80, "unit": "mph"}
